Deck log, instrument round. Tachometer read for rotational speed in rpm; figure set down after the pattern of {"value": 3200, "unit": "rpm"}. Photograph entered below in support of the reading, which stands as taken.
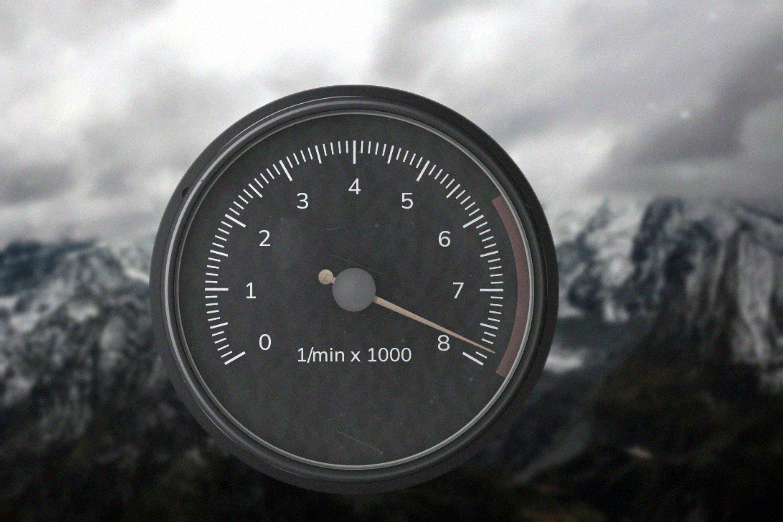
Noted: {"value": 7800, "unit": "rpm"}
